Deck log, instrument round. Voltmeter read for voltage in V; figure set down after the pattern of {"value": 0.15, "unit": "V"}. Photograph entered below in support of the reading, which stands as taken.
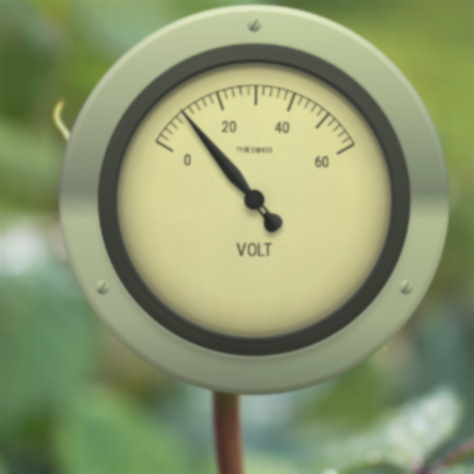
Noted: {"value": 10, "unit": "V"}
